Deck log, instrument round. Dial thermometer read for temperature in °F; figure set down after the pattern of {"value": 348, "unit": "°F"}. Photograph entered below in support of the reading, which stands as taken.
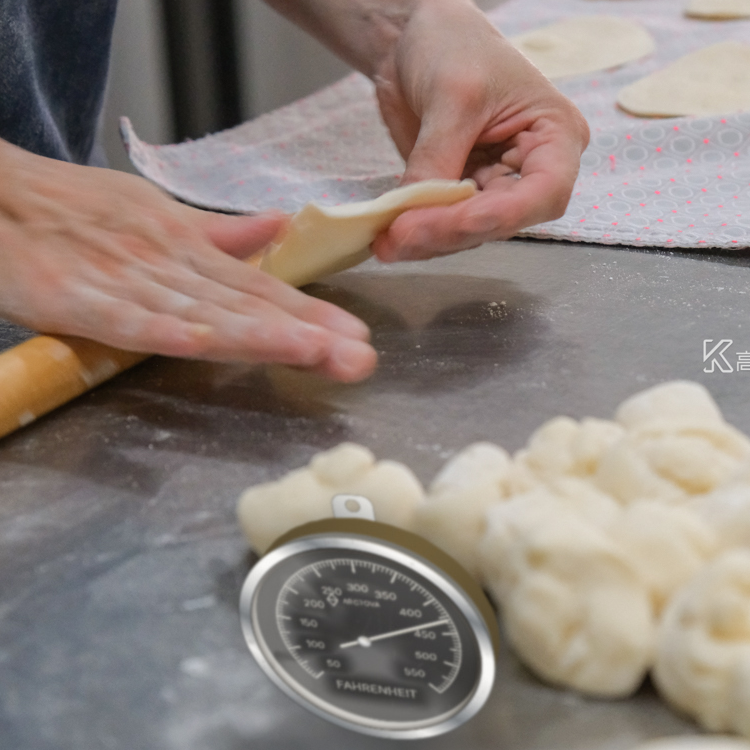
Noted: {"value": 425, "unit": "°F"}
